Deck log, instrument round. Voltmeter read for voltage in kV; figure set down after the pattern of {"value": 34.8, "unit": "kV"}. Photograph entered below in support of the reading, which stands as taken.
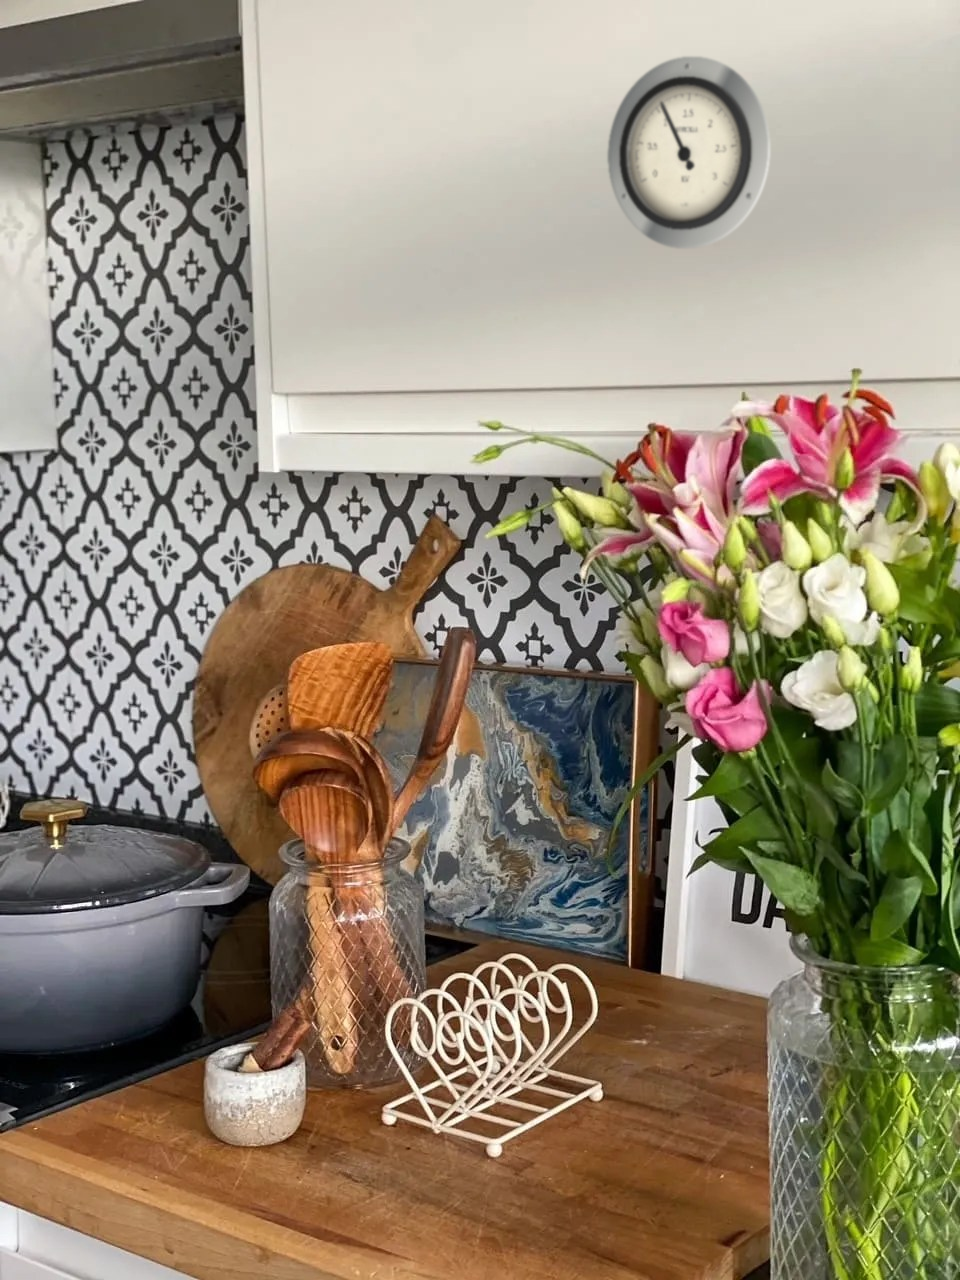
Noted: {"value": 1.1, "unit": "kV"}
